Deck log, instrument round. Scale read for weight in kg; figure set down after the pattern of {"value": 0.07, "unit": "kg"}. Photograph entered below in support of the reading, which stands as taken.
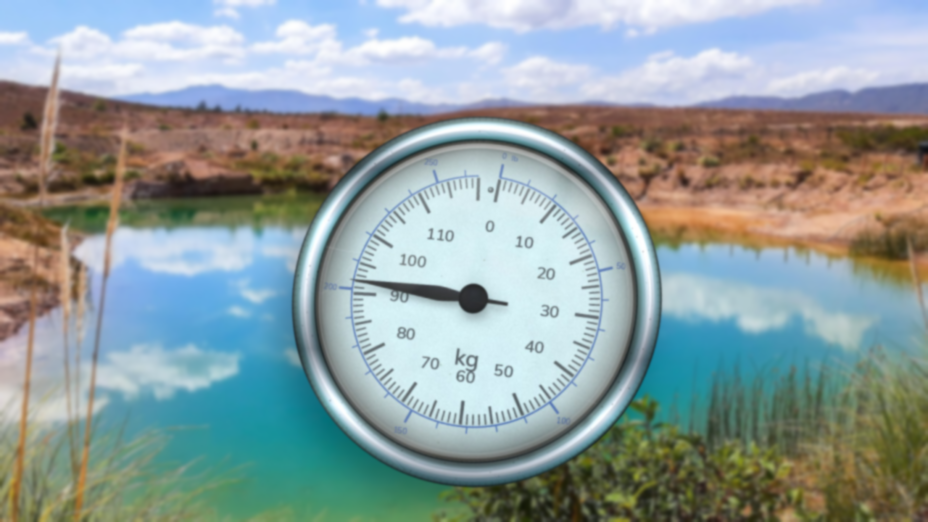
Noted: {"value": 92, "unit": "kg"}
